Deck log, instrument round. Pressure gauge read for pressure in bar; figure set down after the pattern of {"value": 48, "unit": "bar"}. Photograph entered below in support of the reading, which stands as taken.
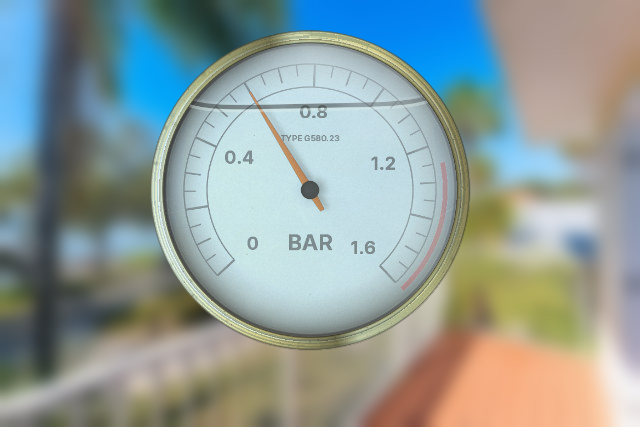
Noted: {"value": 0.6, "unit": "bar"}
